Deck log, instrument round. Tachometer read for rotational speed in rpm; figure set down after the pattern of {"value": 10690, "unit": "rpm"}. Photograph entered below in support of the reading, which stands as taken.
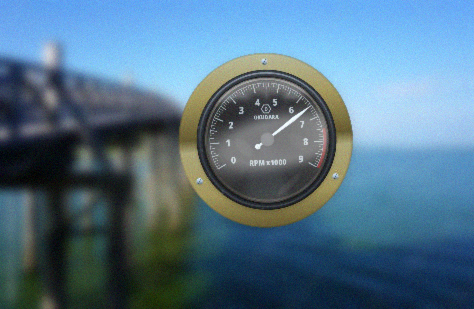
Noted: {"value": 6500, "unit": "rpm"}
